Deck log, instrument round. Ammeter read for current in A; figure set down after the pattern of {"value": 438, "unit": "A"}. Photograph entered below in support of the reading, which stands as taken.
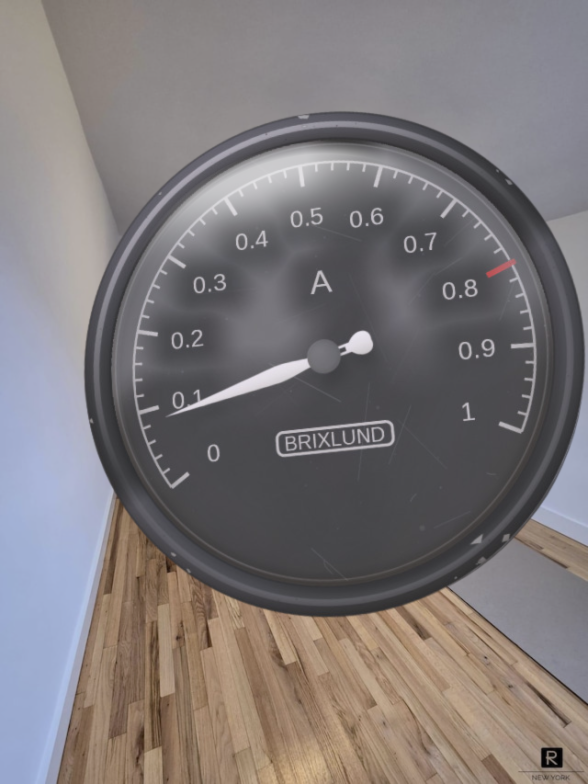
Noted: {"value": 0.08, "unit": "A"}
